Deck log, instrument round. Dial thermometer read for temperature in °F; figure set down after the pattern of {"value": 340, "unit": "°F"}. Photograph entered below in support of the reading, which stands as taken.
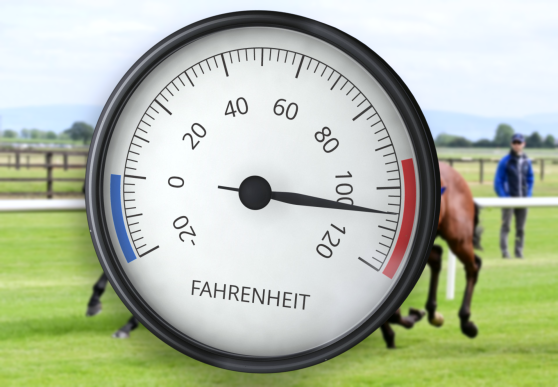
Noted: {"value": 106, "unit": "°F"}
